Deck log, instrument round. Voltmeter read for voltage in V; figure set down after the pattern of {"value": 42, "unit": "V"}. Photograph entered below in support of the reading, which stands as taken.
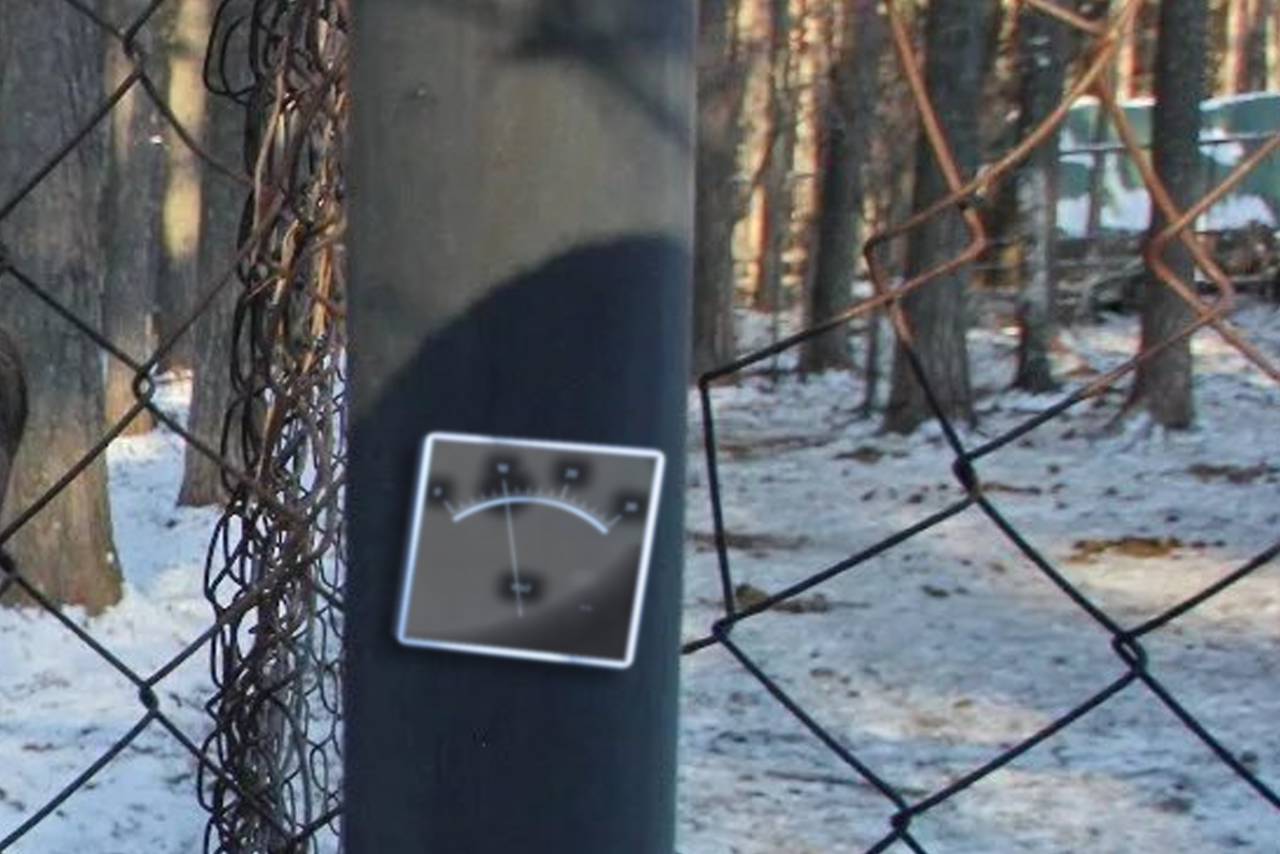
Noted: {"value": 10, "unit": "V"}
